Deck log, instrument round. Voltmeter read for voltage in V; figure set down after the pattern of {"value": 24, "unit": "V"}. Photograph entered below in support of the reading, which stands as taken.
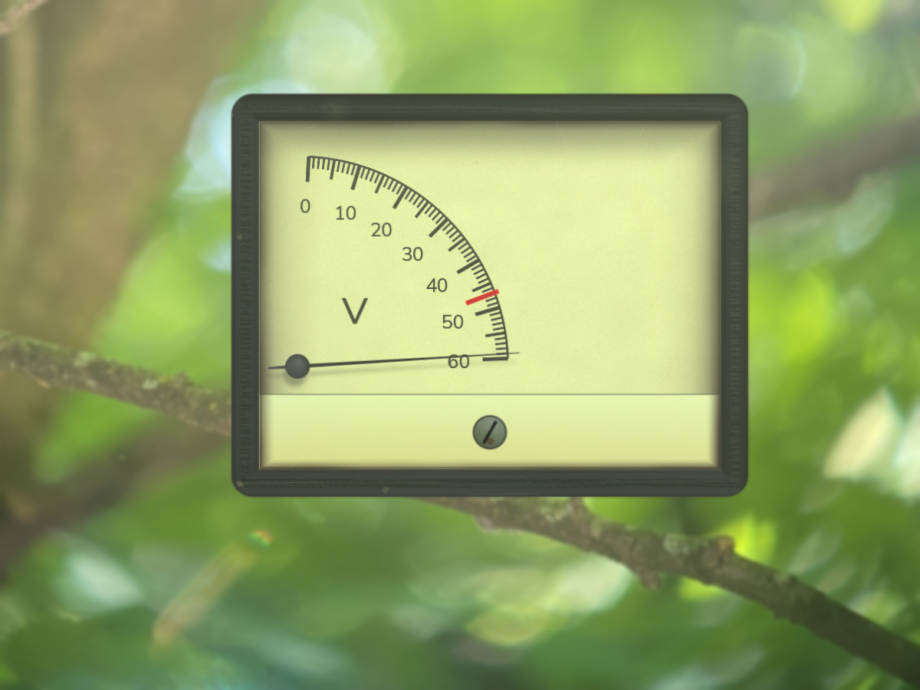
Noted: {"value": 59, "unit": "V"}
